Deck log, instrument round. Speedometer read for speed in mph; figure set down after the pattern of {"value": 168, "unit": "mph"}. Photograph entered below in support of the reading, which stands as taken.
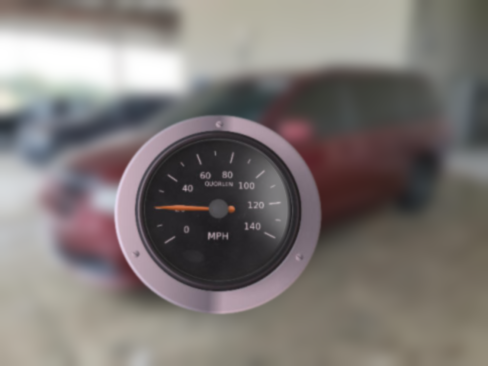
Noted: {"value": 20, "unit": "mph"}
